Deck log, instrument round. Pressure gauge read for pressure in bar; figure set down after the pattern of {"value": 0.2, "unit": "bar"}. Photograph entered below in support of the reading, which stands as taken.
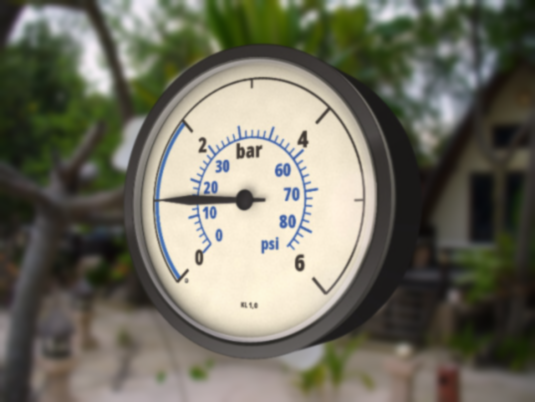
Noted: {"value": 1, "unit": "bar"}
